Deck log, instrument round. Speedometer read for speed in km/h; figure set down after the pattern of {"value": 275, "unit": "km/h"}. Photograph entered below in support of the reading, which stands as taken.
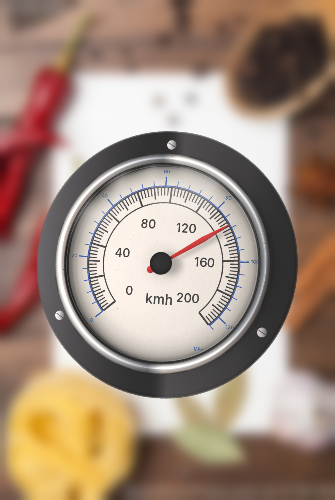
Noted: {"value": 140, "unit": "km/h"}
